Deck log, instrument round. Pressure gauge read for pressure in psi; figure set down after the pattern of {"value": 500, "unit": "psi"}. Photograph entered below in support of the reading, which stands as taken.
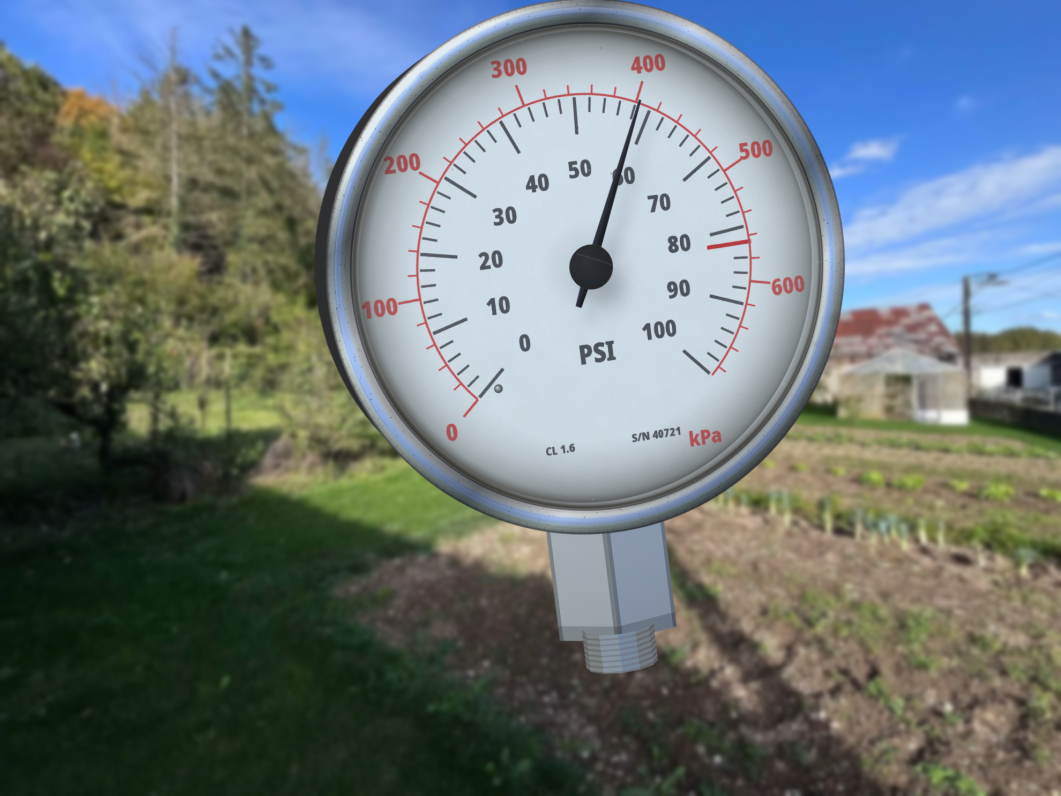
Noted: {"value": 58, "unit": "psi"}
